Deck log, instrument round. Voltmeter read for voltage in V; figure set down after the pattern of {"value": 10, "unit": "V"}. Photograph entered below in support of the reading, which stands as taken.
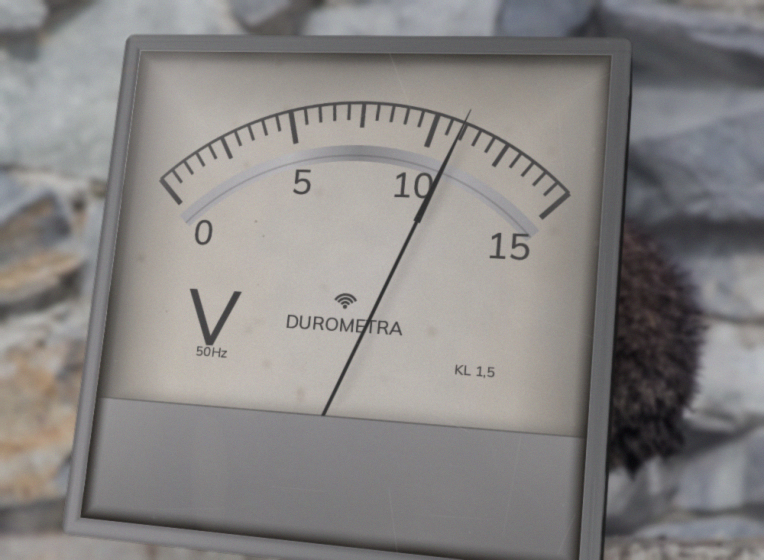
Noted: {"value": 11, "unit": "V"}
